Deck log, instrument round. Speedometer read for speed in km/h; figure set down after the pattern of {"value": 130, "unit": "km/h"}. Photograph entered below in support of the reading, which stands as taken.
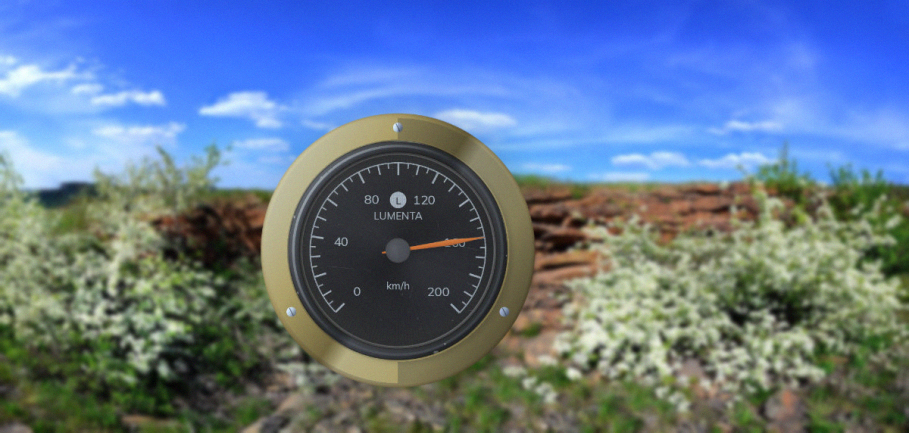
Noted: {"value": 160, "unit": "km/h"}
